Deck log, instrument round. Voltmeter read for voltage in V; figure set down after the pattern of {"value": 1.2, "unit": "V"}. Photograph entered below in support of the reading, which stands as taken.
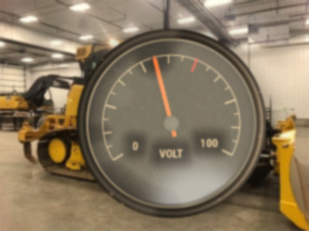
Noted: {"value": 45, "unit": "V"}
